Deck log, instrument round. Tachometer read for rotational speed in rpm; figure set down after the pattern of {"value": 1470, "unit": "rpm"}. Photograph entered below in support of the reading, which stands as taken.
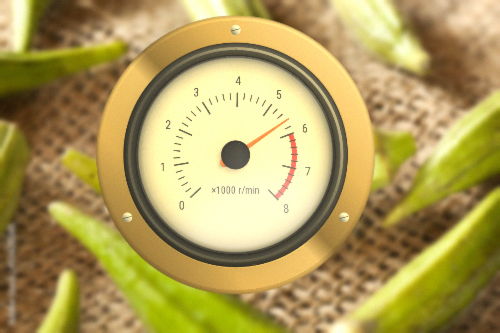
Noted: {"value": 5600, "unit": "rpm"}
